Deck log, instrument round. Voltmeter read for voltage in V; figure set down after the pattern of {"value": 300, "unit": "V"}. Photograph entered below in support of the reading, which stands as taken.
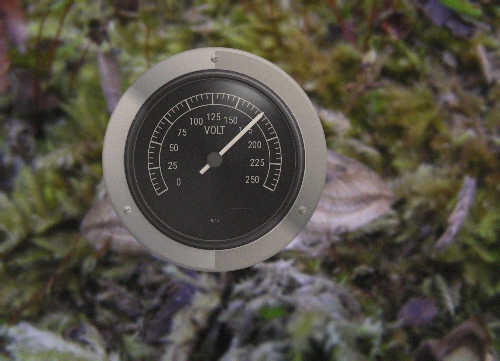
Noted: {"value": 175, "unit": "V"}
